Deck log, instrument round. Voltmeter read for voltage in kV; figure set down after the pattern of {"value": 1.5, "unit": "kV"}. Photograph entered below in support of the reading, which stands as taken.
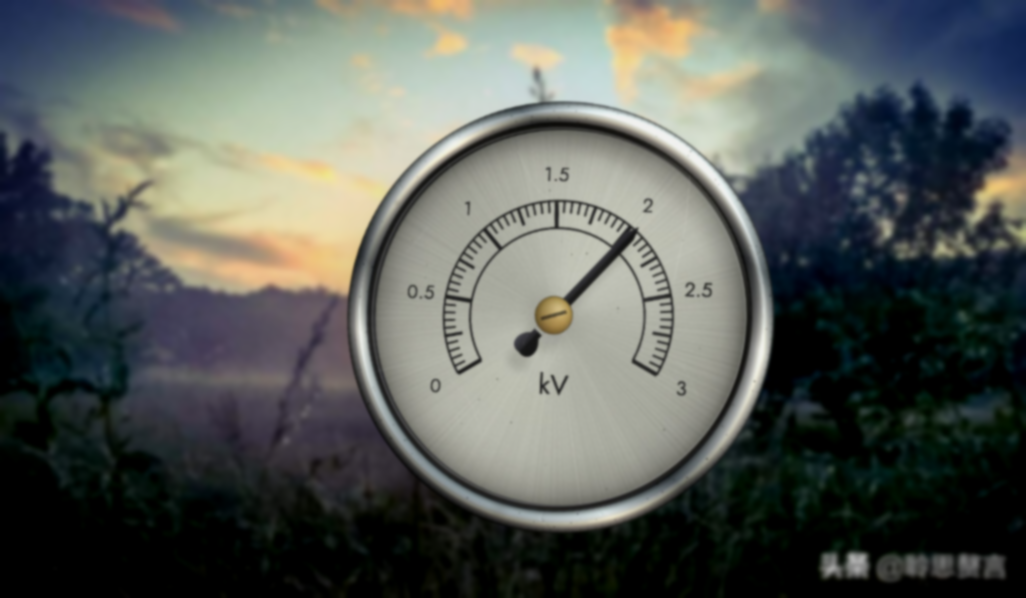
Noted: {"value": 2.05, "unit": "kV"}
